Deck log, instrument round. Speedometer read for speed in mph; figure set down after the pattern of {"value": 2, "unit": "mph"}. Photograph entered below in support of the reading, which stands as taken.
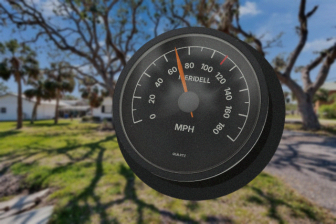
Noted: {"value": 70, "unit": "mph"}
